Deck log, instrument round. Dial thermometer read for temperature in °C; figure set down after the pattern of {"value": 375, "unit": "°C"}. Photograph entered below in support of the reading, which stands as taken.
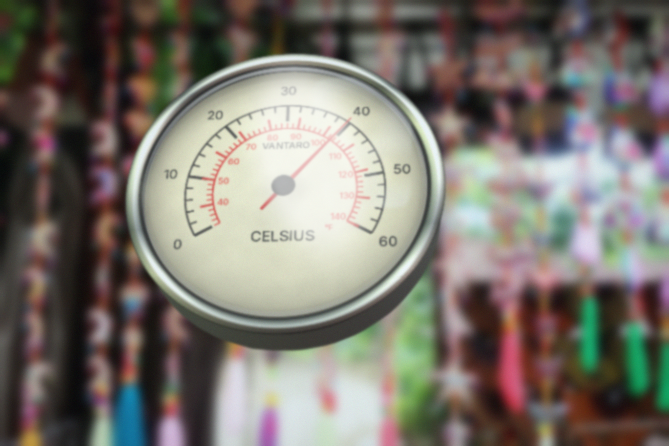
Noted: {"value": 40, "unit": "°C"}
